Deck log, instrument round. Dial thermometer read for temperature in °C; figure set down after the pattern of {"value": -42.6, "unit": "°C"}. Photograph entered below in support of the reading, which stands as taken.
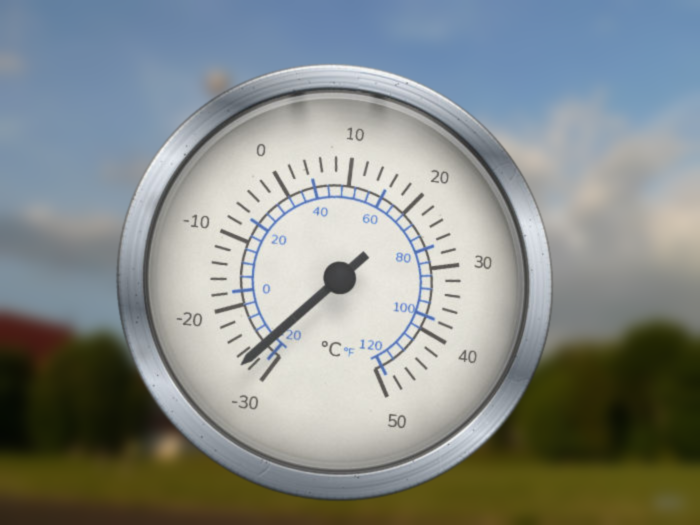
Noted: {"value": -27, "unit": "°C"}
